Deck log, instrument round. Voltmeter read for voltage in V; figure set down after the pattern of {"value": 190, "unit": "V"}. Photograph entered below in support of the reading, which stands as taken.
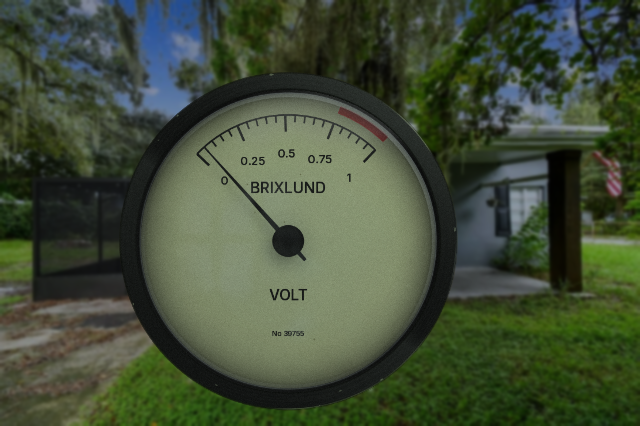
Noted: {"value": 0.05, "unit": "V"}
